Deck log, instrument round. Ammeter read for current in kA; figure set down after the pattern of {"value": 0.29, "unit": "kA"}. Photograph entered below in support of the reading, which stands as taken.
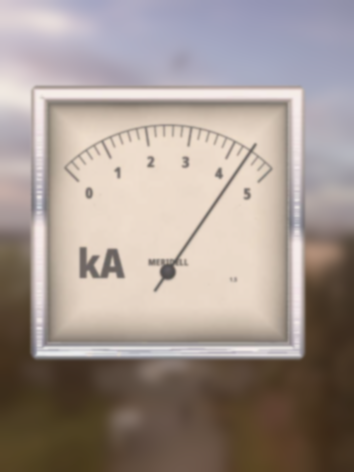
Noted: {"value": 4.4, "unit": "kA"}
